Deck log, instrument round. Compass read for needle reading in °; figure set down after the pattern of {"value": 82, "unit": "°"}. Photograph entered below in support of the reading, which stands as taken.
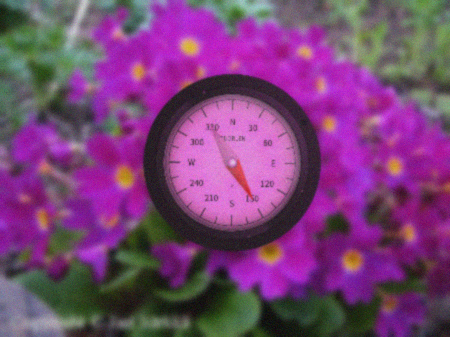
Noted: {"value": 150, "unit": "°"}
